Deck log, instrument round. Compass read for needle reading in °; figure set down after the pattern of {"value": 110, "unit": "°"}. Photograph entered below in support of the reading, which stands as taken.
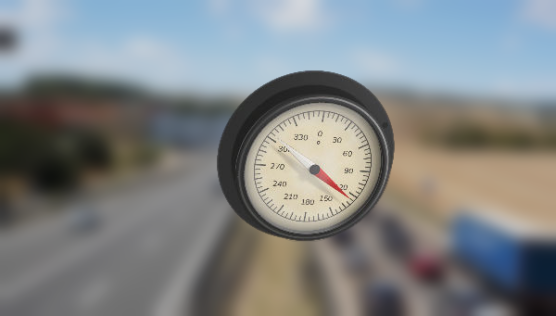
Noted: {"value": 125, "unit": "°"}
